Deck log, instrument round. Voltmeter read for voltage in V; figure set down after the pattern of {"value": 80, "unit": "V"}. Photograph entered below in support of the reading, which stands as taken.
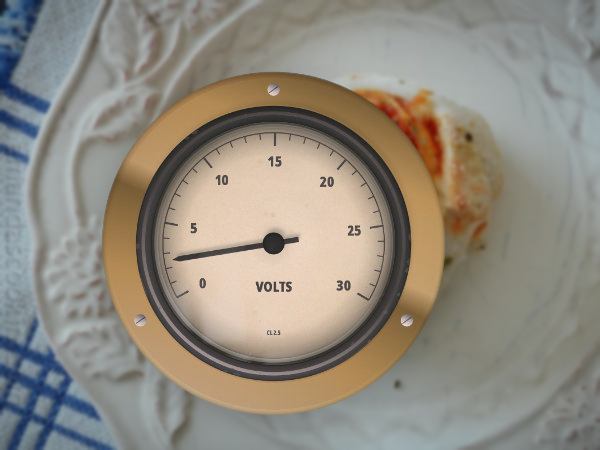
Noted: {"value": 2.5, "unit": "V"}
